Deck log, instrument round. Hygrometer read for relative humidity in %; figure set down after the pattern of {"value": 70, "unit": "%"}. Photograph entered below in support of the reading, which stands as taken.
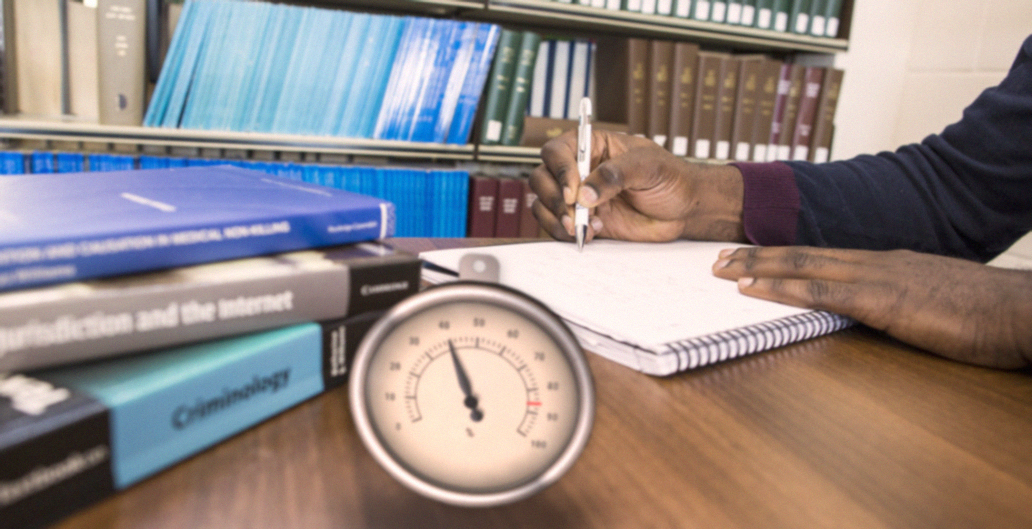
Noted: {"value": 40, "unit": "%"}
